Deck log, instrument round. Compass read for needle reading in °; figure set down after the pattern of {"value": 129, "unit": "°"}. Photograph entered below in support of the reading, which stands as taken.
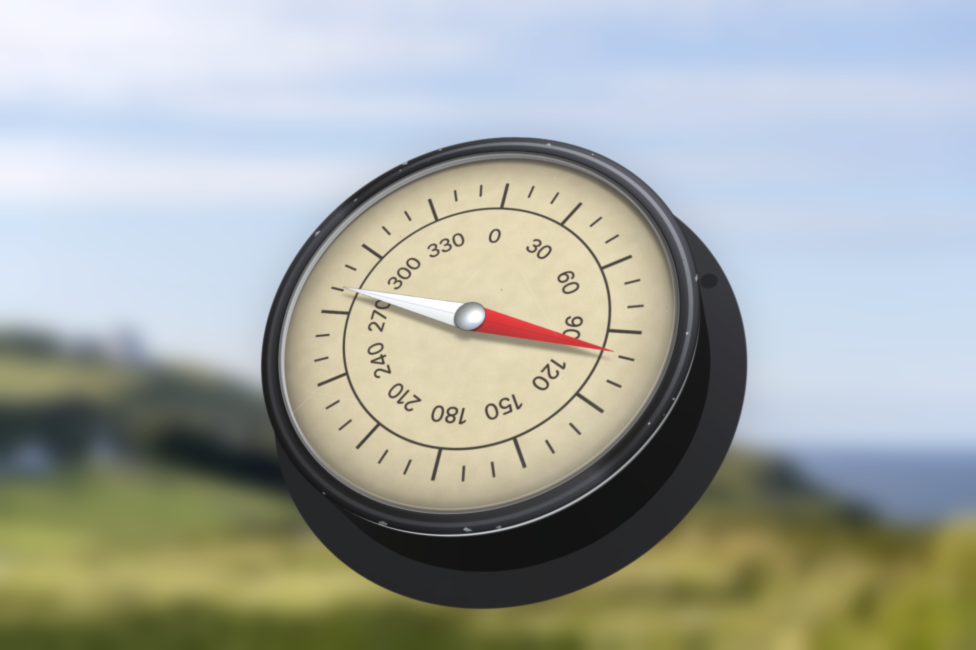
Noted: {"value": 100, "unit": "°"}
